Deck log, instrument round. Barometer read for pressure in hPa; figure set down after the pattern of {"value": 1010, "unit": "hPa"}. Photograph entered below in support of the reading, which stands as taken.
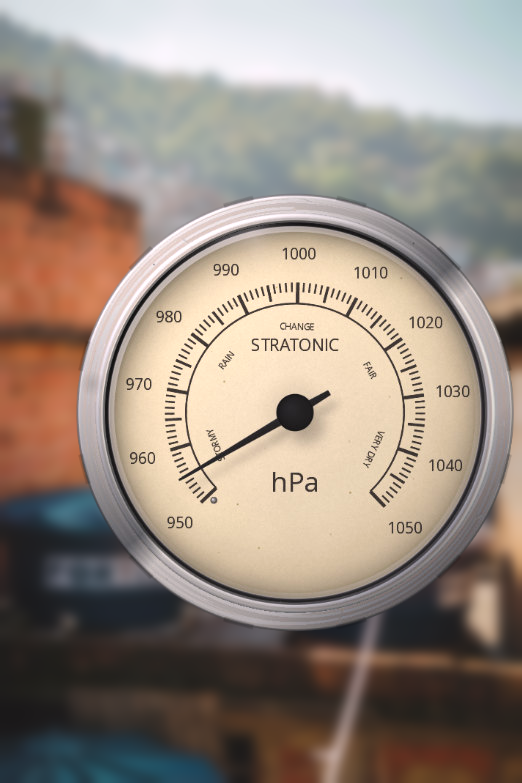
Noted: {"value": 955, "unit": "hPa"}
